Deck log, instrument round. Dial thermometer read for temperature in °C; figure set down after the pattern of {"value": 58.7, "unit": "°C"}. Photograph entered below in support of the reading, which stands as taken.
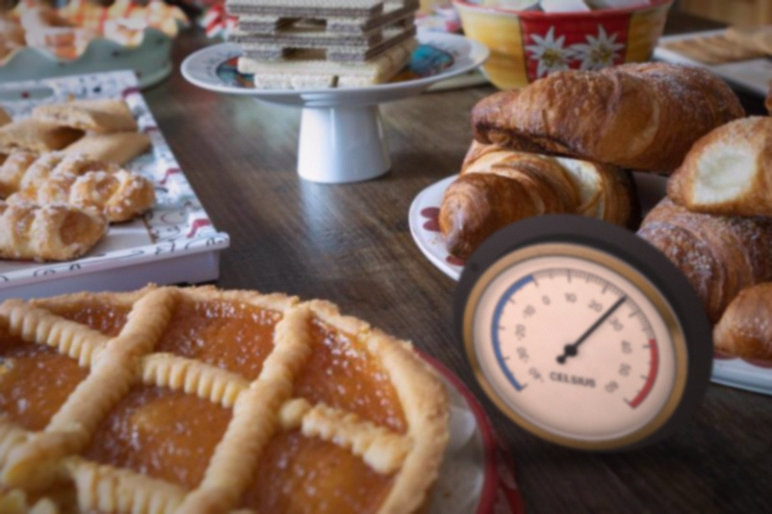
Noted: {"value": 25, "unit": "°C"}
